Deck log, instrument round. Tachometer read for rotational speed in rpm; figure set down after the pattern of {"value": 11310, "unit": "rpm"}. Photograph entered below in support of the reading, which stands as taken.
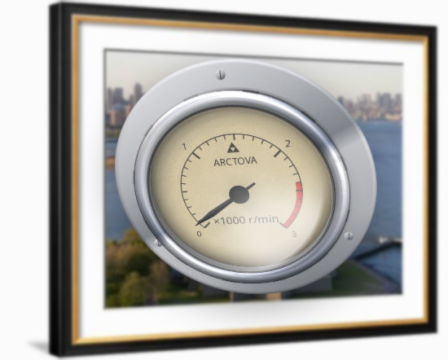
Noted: {"value": 100, "unit": "rpm"}
